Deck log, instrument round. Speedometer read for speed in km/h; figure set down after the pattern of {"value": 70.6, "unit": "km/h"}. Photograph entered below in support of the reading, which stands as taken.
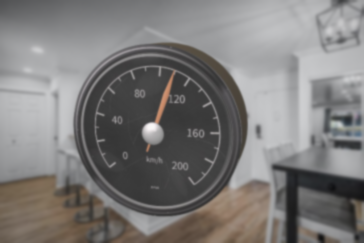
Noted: {"value": 110, "unit": "km/h"}
